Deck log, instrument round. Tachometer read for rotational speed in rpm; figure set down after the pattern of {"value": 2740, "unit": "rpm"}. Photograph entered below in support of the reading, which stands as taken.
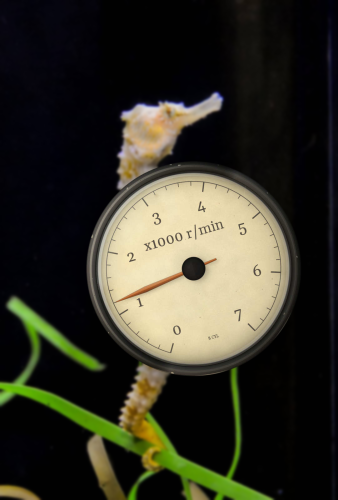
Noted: {"value": 1200, "unit": "rpm"}
